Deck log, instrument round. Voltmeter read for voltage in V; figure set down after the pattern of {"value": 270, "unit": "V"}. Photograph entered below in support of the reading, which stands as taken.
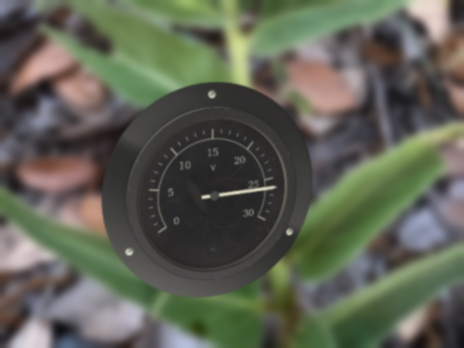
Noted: {"value": 26, "unit": "V"}
